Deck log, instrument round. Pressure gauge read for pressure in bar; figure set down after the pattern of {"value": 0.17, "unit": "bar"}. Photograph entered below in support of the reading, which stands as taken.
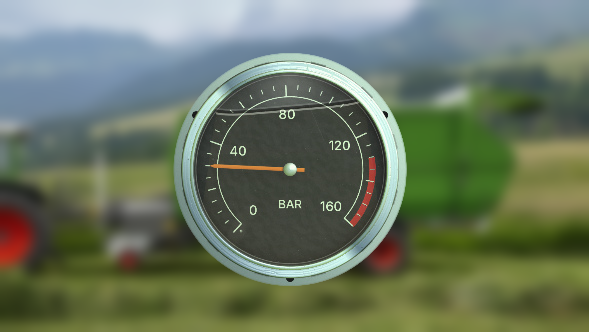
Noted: {"value": 30, "unit": "bar"}
